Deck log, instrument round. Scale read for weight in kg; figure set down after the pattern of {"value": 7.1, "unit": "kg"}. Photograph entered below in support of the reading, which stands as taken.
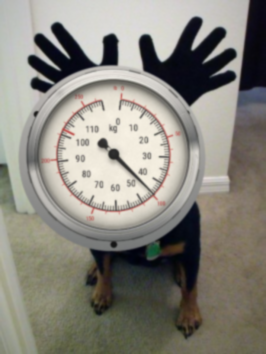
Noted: {"value": 45, "unit": "kg"}
